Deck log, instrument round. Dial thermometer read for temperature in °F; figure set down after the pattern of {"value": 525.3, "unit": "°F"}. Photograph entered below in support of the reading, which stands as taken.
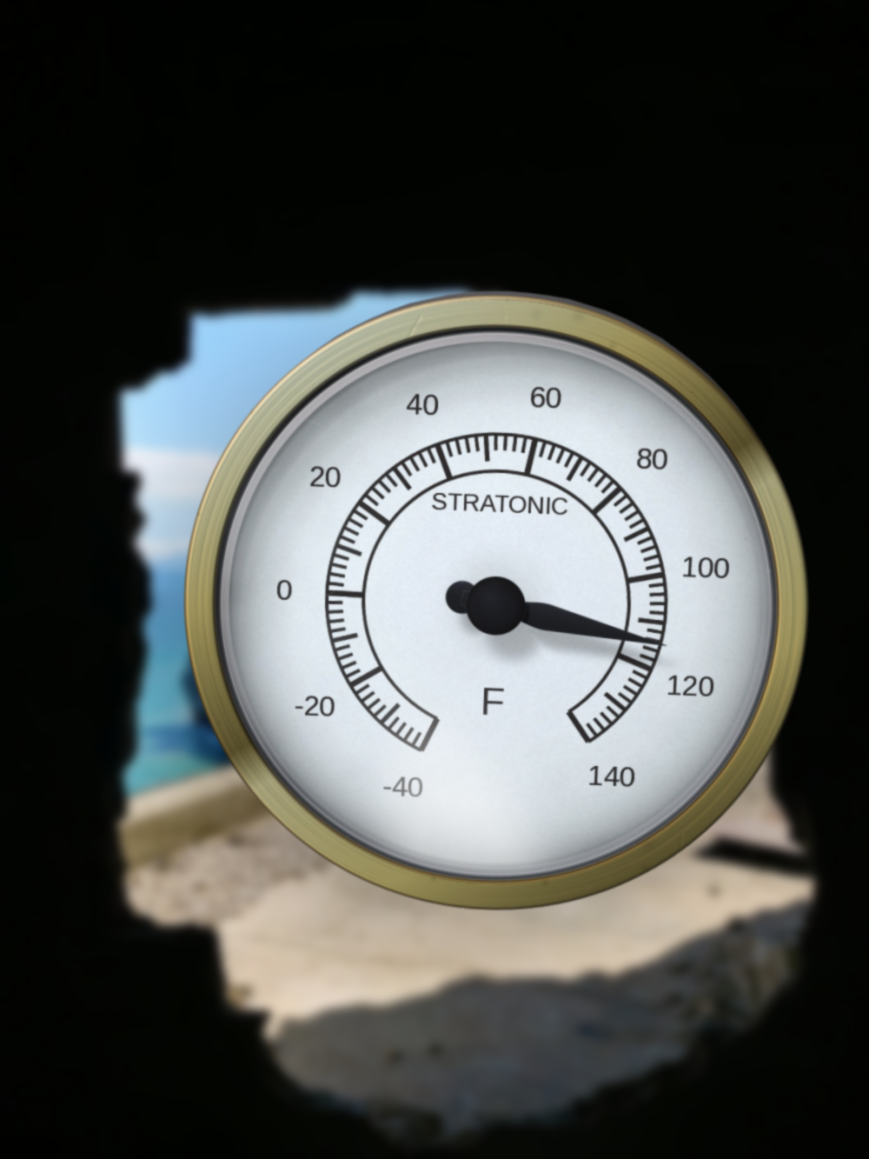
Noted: {"value": 114, "unit": "°F"}
